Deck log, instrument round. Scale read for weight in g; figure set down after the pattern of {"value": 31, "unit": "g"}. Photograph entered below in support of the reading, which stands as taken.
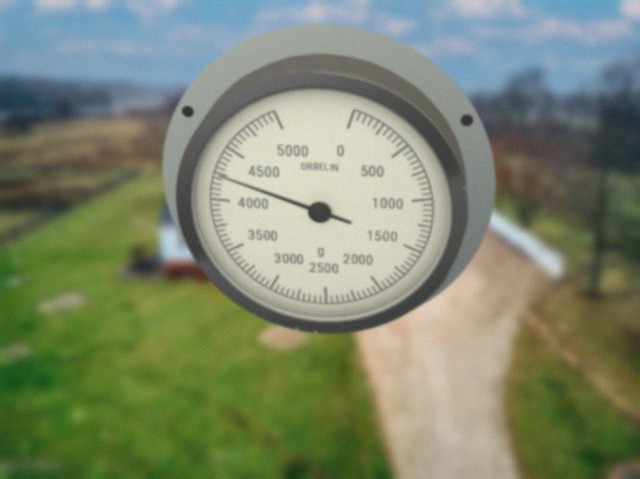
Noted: {"value": 4250, "unit": "g"}
